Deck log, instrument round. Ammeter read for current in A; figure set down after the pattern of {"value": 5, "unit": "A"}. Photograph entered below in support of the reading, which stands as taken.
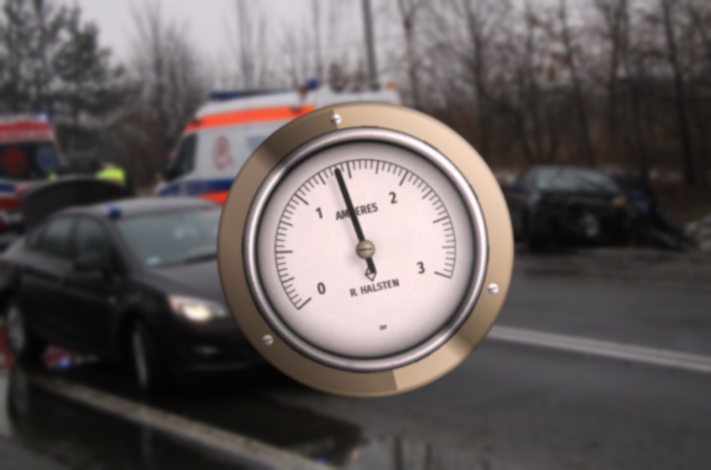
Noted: {"value": 1.4, "unit": "A"}
